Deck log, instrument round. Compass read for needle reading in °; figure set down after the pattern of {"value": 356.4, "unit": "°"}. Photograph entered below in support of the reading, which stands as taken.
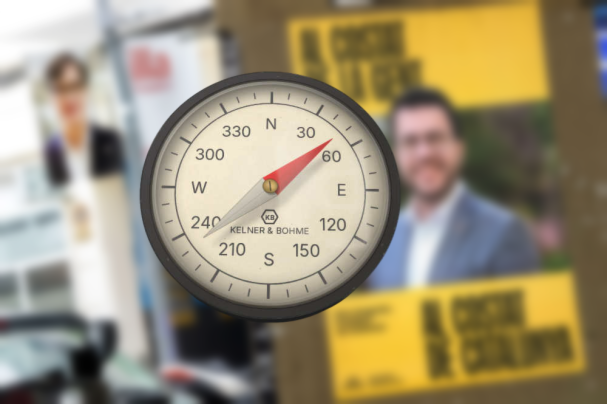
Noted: {"value": 50, "unit": "°"}
